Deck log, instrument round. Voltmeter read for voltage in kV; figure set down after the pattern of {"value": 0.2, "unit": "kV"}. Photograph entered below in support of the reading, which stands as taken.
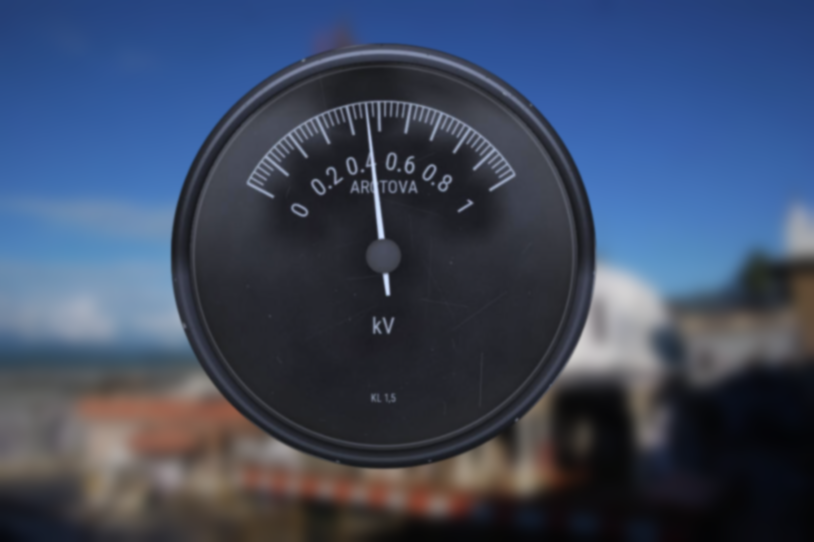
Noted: {"value": 0.46, "unit": "kV"}
